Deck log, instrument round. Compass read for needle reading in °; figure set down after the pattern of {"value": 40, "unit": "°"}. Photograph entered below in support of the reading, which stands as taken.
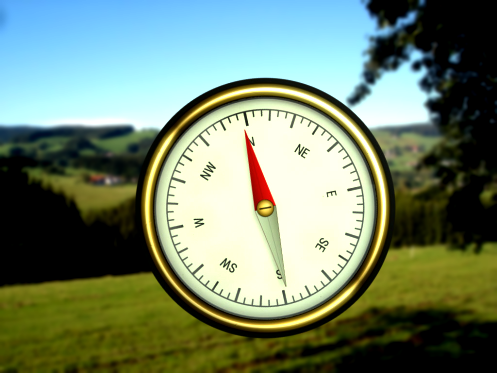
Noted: {"value": 357.5, "unit": "°"}
